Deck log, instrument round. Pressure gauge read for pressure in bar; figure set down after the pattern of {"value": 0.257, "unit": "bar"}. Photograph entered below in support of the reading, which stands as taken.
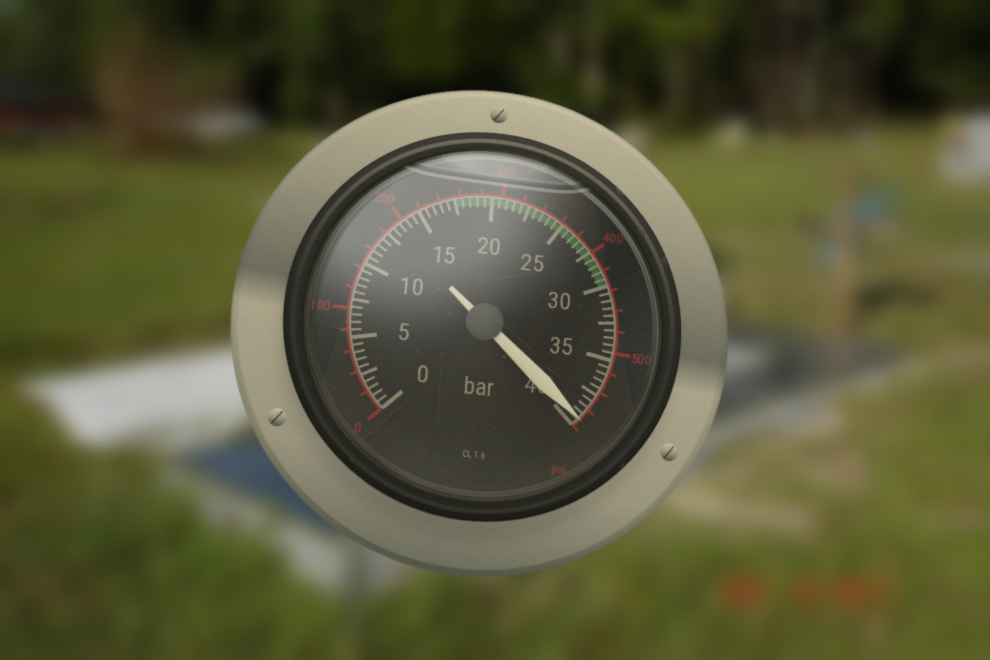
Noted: {"value": 39.5, "unit": "bar"}
